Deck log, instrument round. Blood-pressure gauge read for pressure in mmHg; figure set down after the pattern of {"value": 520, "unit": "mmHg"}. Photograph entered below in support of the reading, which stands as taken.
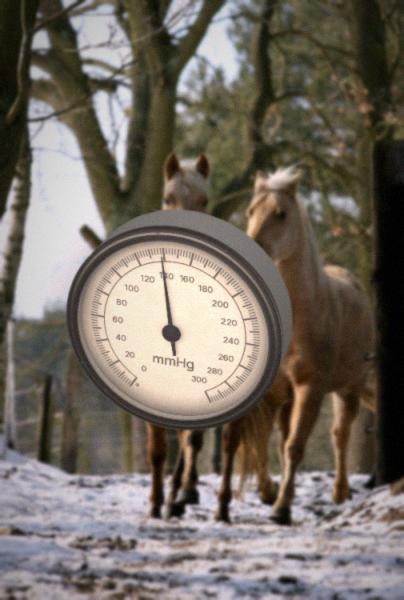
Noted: {"value": 140, "unit": "mmHg"}
